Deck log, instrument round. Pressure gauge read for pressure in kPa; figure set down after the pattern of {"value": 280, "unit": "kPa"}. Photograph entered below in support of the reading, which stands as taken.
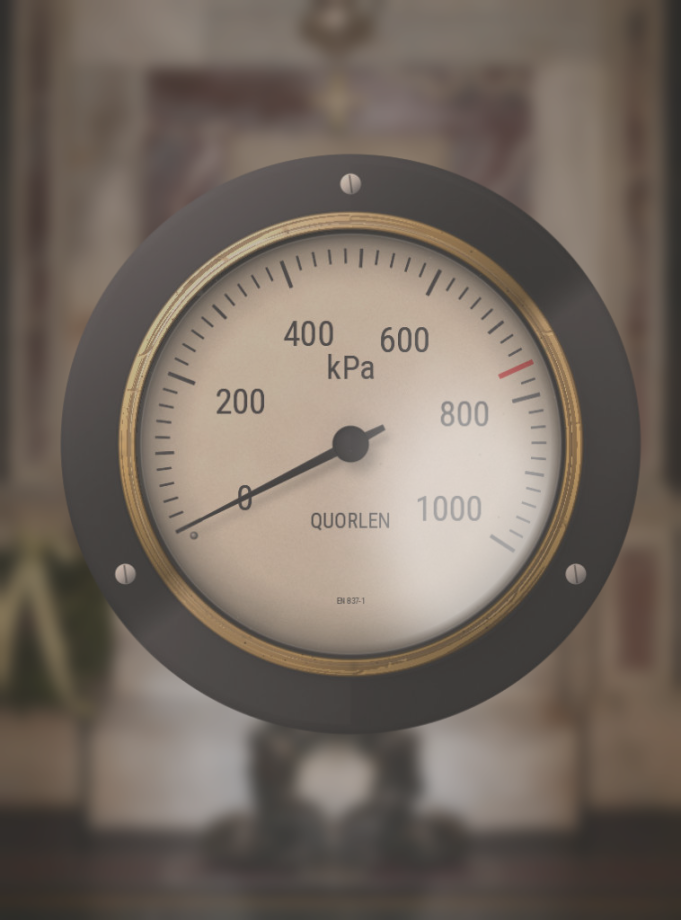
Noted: {"value": 0, "unit": "kPa"}
